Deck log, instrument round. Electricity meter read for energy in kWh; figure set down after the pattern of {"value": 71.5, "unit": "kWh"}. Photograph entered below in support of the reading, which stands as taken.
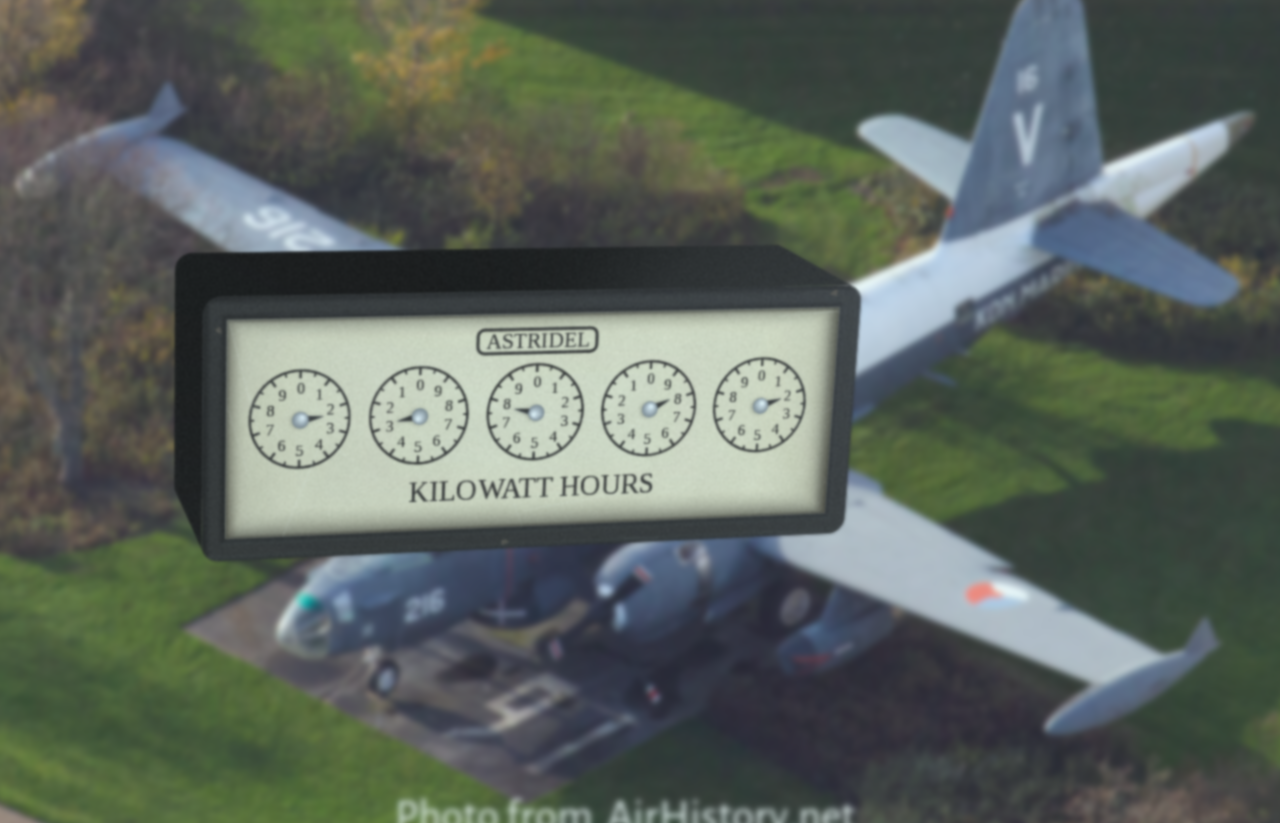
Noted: {"value": 22782, "unit": "kWh"}
